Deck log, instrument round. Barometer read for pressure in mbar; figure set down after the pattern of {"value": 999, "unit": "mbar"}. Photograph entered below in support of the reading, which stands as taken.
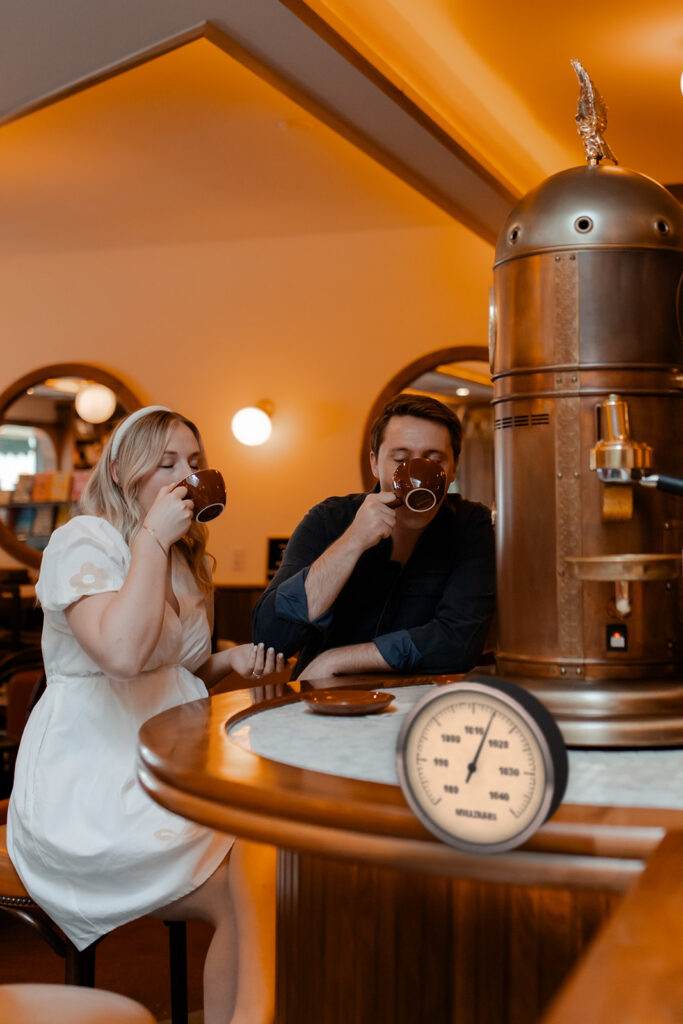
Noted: {"value": 1015, "unit": "mbar"}
